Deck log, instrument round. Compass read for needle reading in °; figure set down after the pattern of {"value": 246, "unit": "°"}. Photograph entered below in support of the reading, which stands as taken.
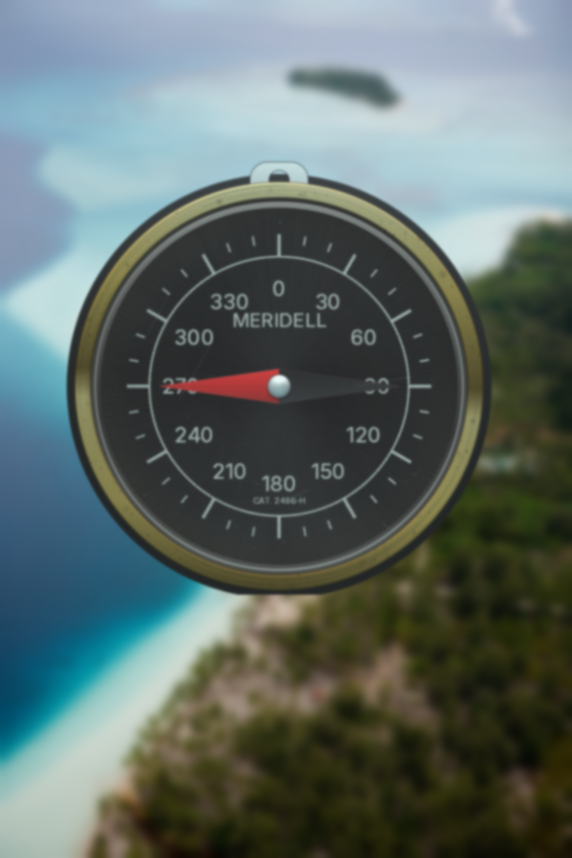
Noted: {"value": 270, "unit": "°"}
